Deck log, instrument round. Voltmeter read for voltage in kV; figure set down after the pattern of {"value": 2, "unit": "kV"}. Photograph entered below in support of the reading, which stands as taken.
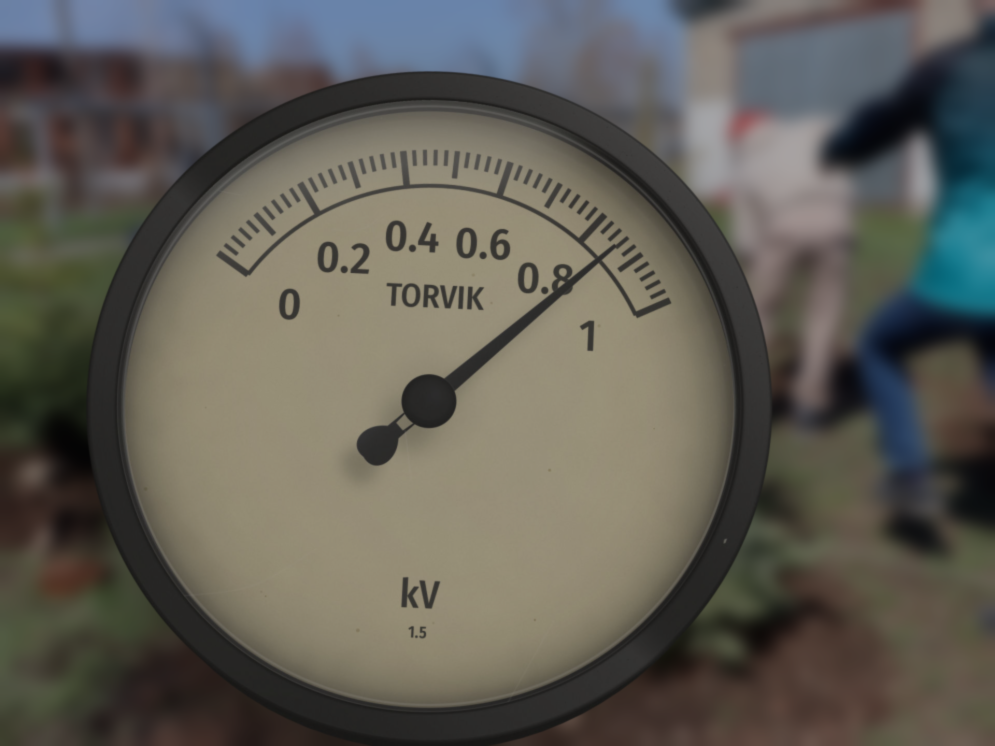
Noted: {"value": 0.86, "unit": "kV"}
